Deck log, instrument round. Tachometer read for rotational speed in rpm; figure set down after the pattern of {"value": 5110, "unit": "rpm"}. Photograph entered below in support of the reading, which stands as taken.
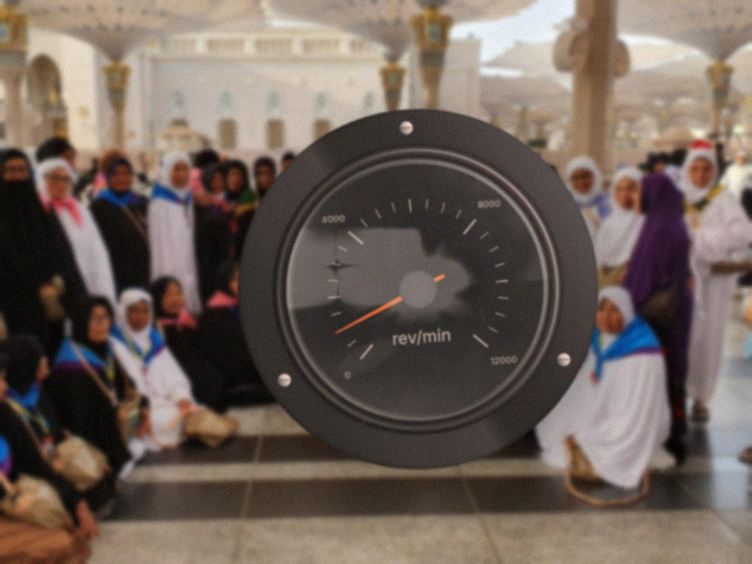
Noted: {"value": 1000, "unit": "rpm"}
